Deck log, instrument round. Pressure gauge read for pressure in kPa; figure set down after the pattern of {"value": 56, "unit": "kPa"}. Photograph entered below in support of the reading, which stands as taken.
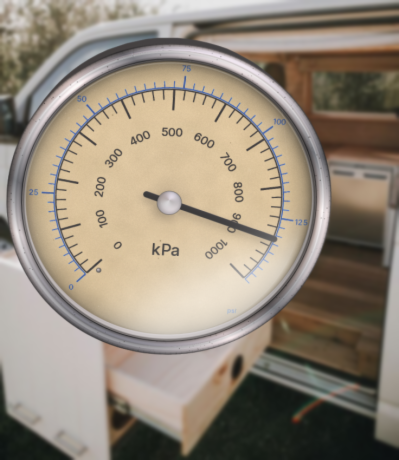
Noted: {"value": 900, "unit": "kPa"}
